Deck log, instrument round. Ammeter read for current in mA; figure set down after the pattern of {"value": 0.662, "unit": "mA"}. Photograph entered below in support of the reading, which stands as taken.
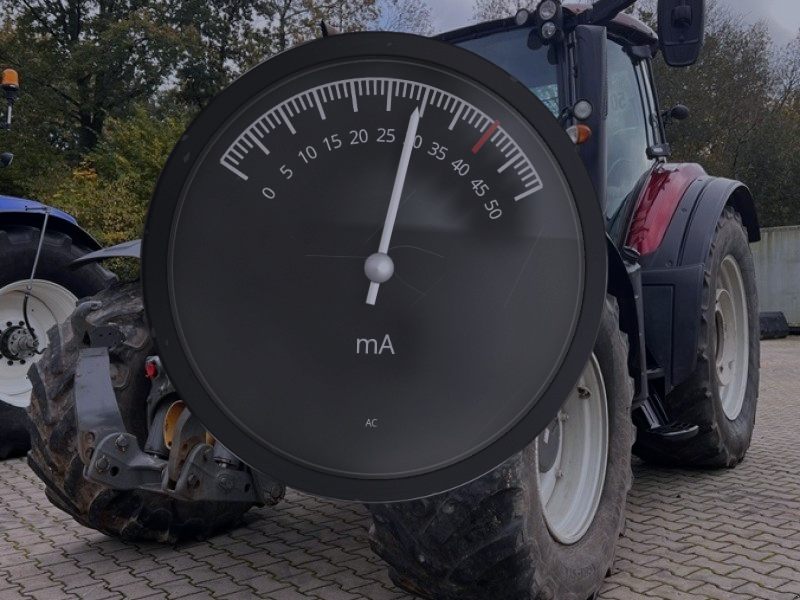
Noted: {"value": 29, "unit": "mA"}
